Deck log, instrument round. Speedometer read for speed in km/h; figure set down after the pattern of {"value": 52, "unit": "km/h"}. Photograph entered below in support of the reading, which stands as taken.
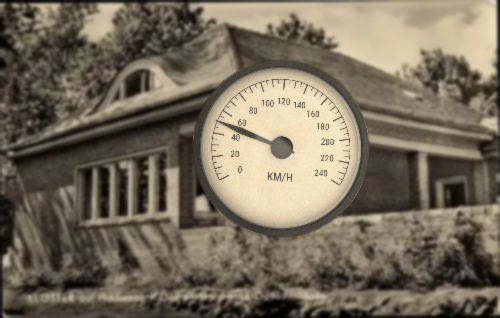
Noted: {"value": 50, "unit": "km/h"}
